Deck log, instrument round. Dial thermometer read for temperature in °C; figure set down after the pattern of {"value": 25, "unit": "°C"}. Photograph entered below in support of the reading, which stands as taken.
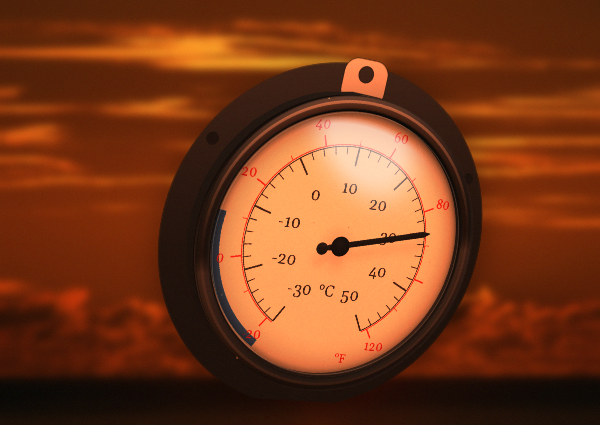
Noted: {"value": 30, "unit": "°C"}
